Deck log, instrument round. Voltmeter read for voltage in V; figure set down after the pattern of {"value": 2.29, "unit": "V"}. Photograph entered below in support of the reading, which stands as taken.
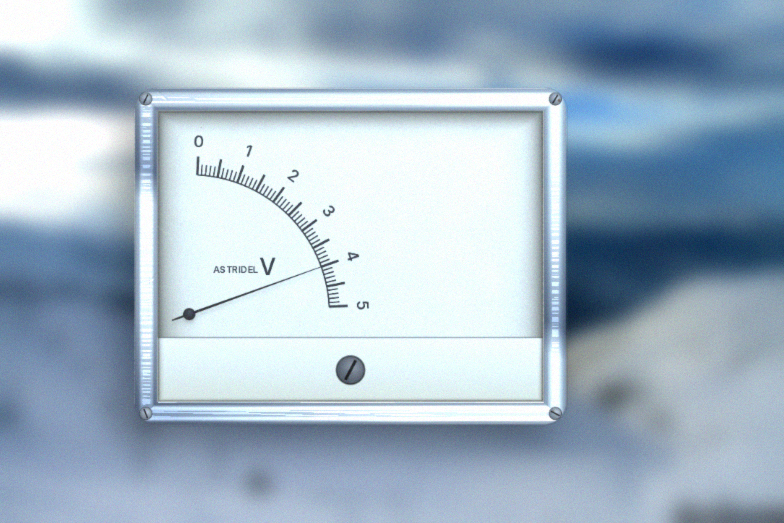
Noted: {"value": 4, "unit": "V"}
